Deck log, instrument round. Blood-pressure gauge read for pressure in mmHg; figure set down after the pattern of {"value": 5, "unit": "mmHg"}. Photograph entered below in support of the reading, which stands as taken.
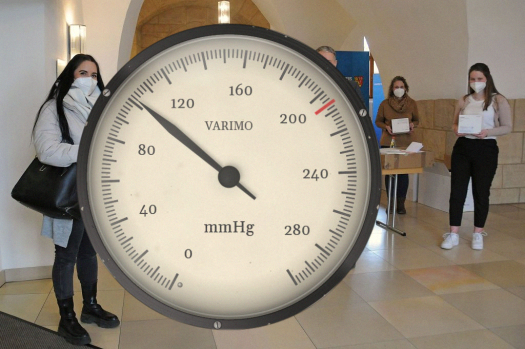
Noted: {"value": 102, "unit": "mmHg"}
